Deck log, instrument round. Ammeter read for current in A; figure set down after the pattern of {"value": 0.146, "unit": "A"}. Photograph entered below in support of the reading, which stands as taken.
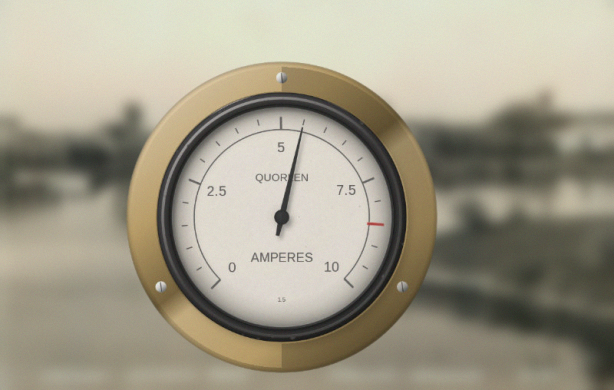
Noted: {"value": 5.5, "unit": "A"}
